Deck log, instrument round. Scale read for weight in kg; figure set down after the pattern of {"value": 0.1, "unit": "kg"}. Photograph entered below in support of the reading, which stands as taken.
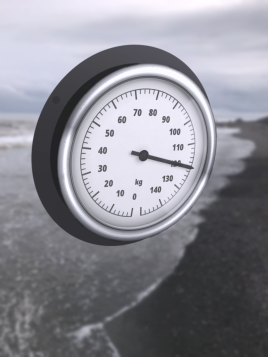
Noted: {"value": 120, "unit": "kg"}
